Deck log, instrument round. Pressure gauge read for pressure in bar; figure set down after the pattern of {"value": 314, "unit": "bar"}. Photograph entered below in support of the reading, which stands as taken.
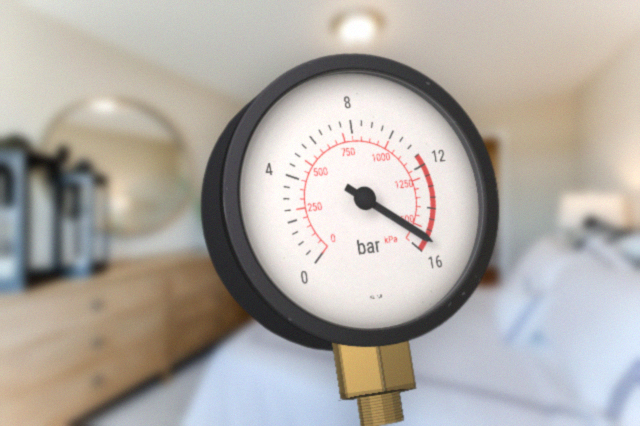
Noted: {"value": 15.5, "unit": "bar"}
